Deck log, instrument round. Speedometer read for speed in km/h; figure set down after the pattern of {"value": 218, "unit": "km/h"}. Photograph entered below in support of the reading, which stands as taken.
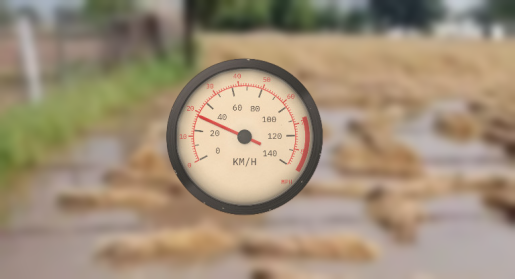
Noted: {"value": 30, "unit": "km/h"}
